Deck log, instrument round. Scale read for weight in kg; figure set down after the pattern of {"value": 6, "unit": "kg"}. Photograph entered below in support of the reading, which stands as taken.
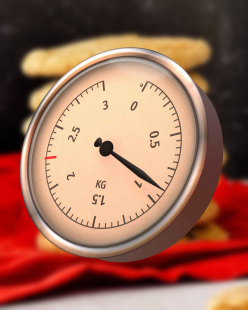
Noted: {"value": 0.9, "unit": "kg"}
